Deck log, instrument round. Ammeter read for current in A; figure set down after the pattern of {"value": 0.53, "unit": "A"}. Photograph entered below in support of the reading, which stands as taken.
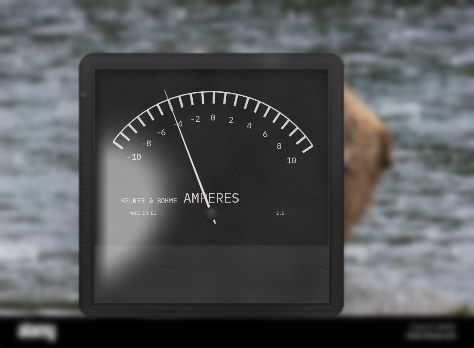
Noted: {"value": -4, "unit": "A"}
